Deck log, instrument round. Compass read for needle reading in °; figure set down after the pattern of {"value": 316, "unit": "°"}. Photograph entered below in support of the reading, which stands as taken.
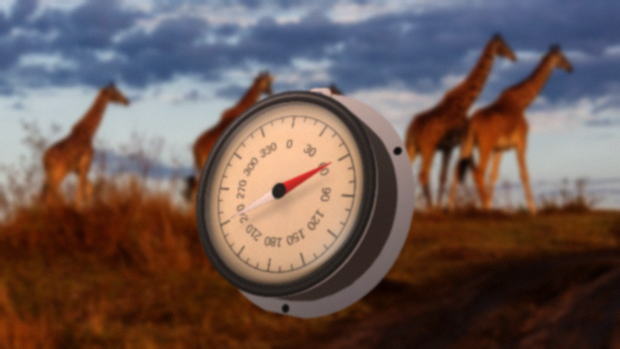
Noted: {"value": 60, "unit": "°"}
